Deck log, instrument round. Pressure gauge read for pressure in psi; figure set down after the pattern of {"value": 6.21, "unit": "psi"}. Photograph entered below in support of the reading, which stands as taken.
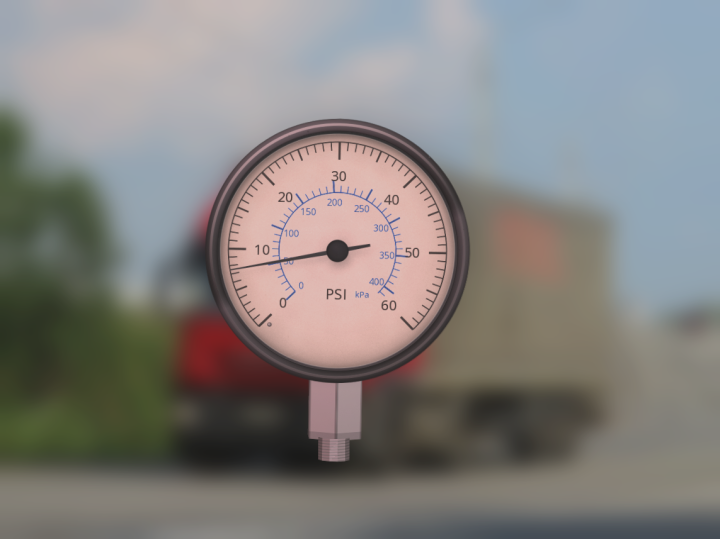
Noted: {"value": 7.5, "unit": "psi"}
